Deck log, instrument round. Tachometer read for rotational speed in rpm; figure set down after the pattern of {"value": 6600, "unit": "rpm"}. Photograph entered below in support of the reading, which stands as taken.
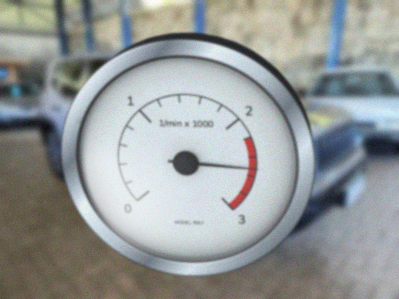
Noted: {"value": 2500, "unit": "rpm"}
